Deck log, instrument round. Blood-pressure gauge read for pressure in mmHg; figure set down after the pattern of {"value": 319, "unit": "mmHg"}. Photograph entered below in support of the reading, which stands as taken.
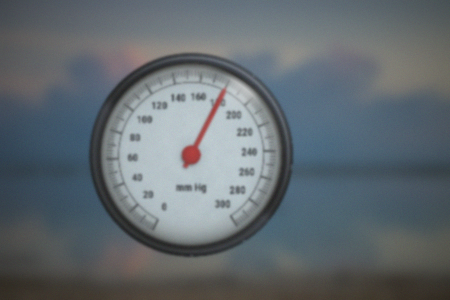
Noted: {"value": 180, "unit": "mmHg"}
